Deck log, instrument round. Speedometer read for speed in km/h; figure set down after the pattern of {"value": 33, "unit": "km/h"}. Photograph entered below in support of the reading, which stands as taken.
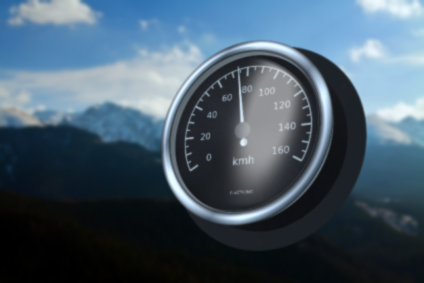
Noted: {"value": 75, "unit": "km/h"}
